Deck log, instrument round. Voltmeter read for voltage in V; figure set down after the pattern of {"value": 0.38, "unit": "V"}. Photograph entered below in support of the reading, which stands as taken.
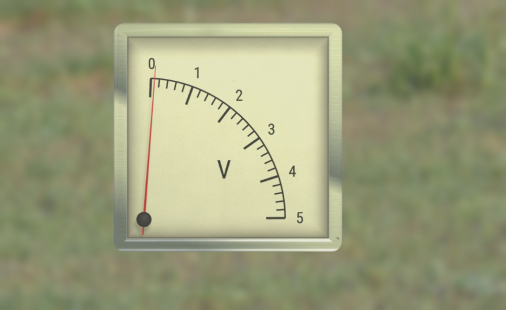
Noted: {"value": 0.1, "unit": "V"}
